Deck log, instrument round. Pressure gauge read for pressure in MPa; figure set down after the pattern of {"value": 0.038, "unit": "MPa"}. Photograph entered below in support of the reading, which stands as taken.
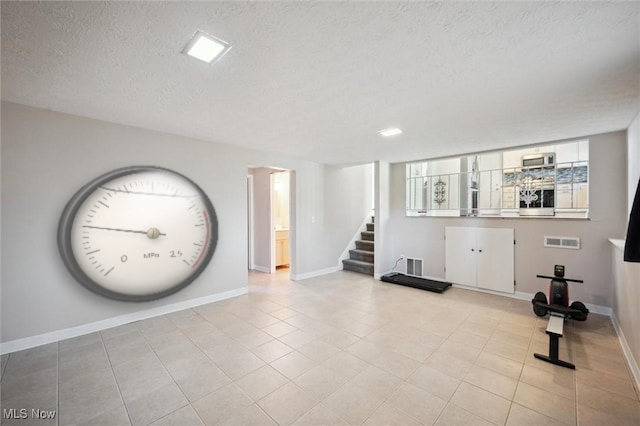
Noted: {"value": 0.5, "unit": "MPa"}
